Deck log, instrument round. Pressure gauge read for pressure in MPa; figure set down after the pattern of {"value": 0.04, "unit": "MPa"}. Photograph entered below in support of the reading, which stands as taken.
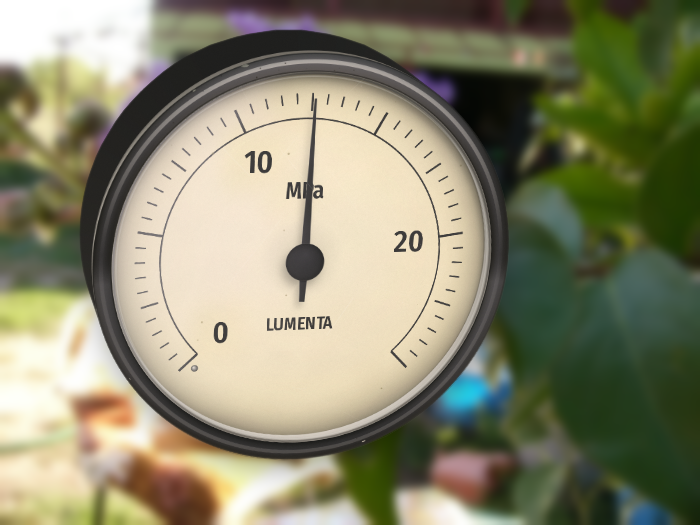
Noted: {"value": 12.5, "unit": "MPa"}
